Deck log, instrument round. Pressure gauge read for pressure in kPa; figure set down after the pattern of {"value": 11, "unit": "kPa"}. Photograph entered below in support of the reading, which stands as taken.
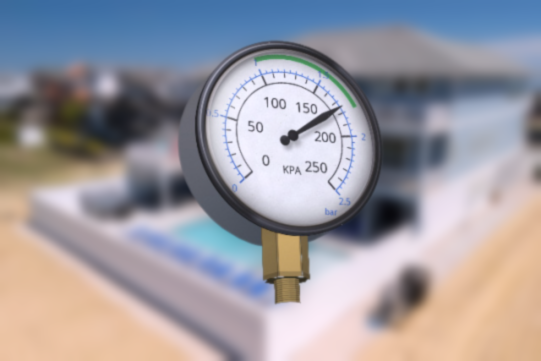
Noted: {"value": 175, "unit": "kPa"}
